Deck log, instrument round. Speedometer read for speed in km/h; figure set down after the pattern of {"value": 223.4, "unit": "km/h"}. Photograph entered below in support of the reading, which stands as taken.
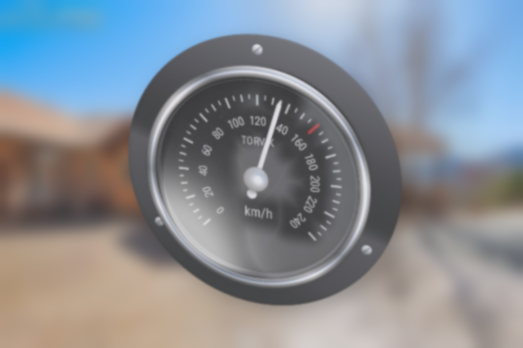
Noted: {"value": 135, "unit": "km/h"}
